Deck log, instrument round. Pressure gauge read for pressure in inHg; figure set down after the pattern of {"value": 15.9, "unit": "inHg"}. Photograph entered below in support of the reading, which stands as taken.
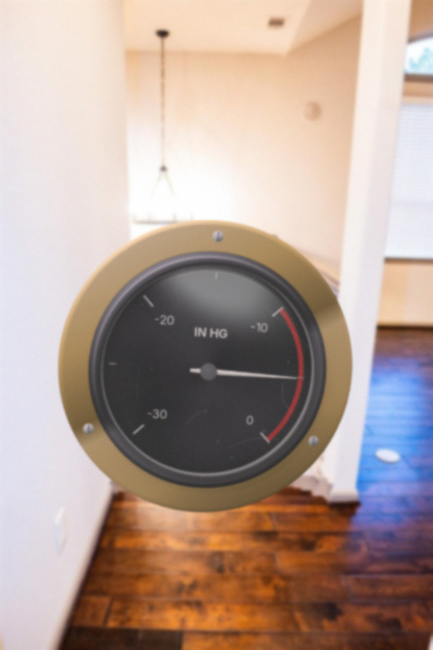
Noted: {"value": -5, "unit": "inHg"}
